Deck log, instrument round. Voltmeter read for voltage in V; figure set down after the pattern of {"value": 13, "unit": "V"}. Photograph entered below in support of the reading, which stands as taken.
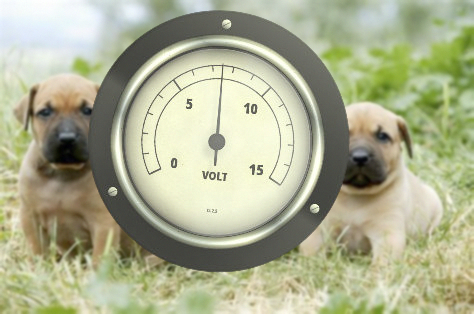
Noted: {"value": 7.5, "unit": "V"}
